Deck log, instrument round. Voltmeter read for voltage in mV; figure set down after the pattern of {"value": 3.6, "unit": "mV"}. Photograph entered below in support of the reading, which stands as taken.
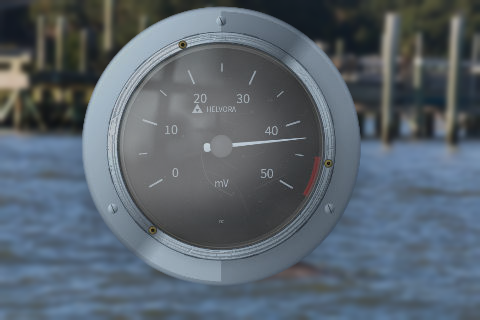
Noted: {"value": 42.5, "unit": "mV"}
